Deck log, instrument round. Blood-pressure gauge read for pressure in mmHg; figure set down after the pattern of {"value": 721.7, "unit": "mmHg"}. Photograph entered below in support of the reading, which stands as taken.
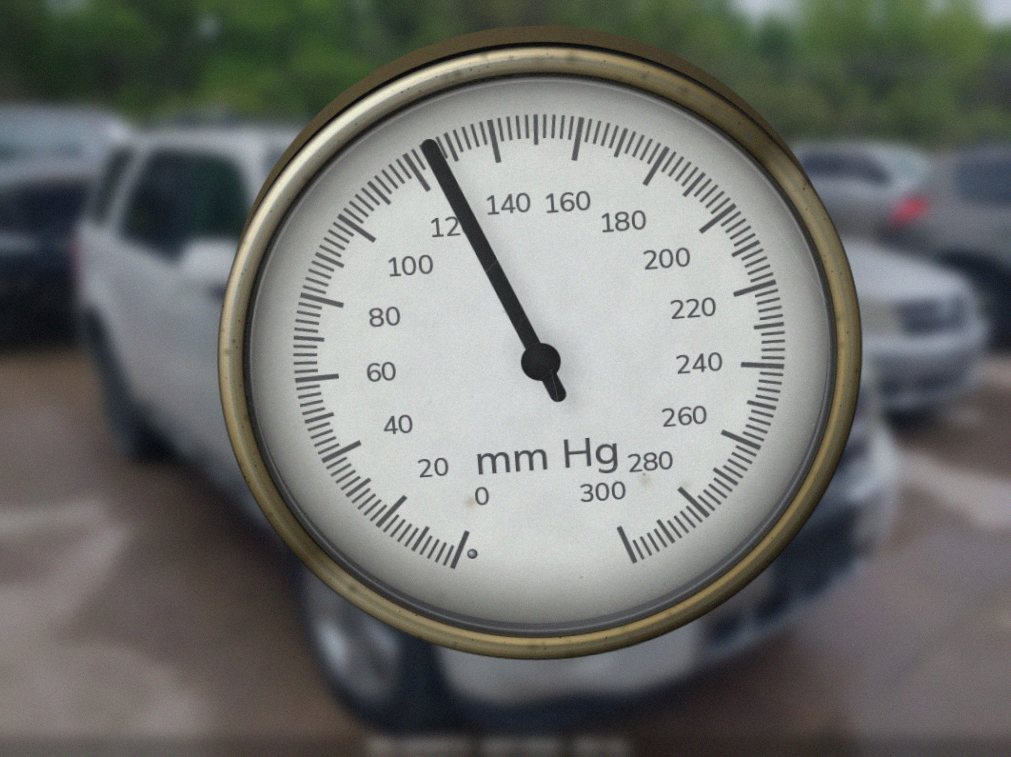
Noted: {"value": 126, "unit": "mmHg"}
